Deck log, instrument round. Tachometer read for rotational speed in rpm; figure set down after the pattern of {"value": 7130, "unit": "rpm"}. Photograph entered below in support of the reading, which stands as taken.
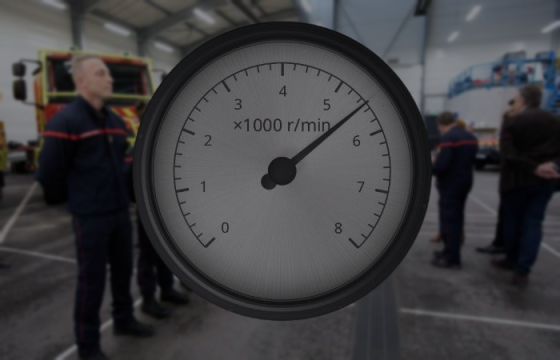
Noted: {"value": 5500, "unit": "rpm"}
